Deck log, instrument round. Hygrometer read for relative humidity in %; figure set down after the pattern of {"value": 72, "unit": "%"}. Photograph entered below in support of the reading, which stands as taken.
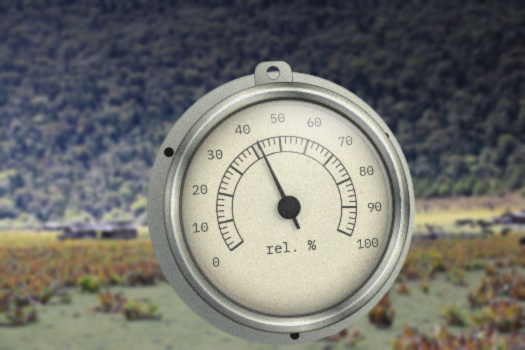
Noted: {"value": 42, "unit": "%"}
